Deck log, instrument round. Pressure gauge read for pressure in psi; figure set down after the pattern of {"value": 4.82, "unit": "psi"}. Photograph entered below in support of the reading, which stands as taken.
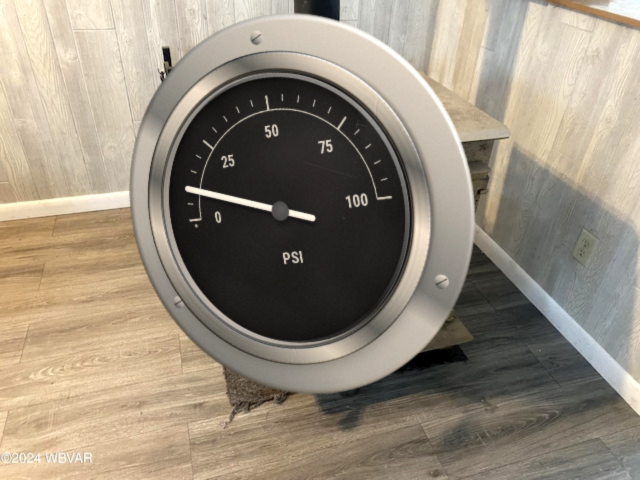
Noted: {"value": 10, "unit": "psi"}
